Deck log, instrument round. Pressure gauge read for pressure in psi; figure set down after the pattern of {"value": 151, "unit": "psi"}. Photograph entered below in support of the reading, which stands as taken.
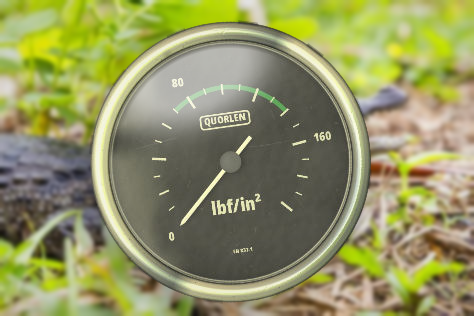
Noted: {"value": 0, "unit": "psi"}
